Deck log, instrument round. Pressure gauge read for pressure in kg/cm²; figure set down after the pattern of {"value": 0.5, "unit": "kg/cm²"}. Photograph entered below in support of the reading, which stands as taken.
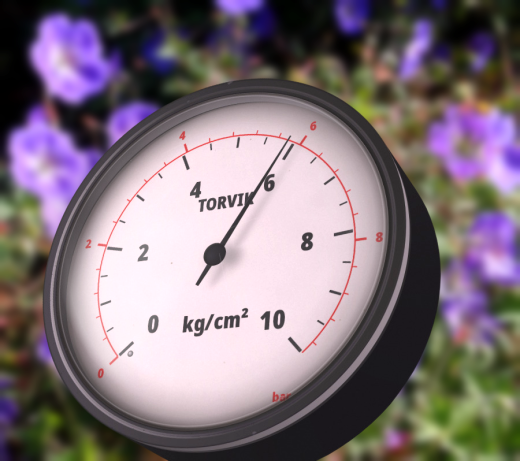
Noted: {"value": 6, "unit": "kg/cm²"}
